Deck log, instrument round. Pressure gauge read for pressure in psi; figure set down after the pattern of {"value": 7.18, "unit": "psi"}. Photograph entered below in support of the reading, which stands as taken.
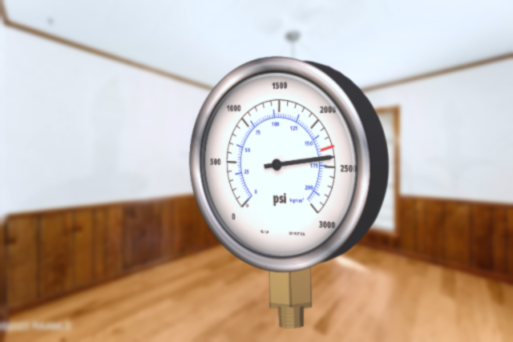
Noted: {"value": 2400, "unit": "psi"}
